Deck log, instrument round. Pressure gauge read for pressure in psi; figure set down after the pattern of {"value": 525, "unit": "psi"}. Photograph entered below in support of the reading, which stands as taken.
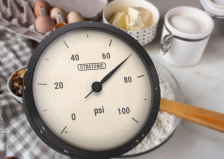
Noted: {"value": 70, "unit": "psi"}
